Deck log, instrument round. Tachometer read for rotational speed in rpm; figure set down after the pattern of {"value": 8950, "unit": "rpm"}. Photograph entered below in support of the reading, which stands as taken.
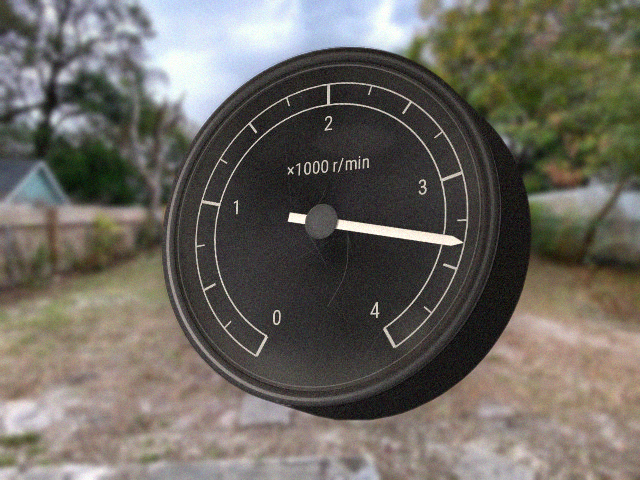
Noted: {"value": 3375, "unit": "rpm"}
